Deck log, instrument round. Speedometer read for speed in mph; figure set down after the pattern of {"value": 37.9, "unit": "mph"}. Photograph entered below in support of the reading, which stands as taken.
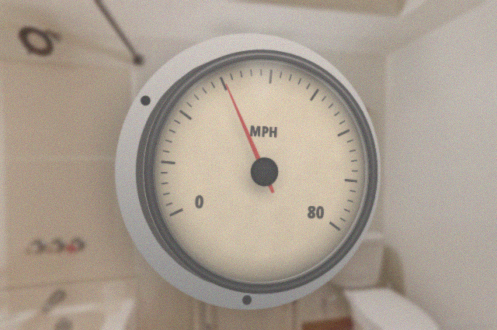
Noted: {"value": 30, "unit": "mph"}
